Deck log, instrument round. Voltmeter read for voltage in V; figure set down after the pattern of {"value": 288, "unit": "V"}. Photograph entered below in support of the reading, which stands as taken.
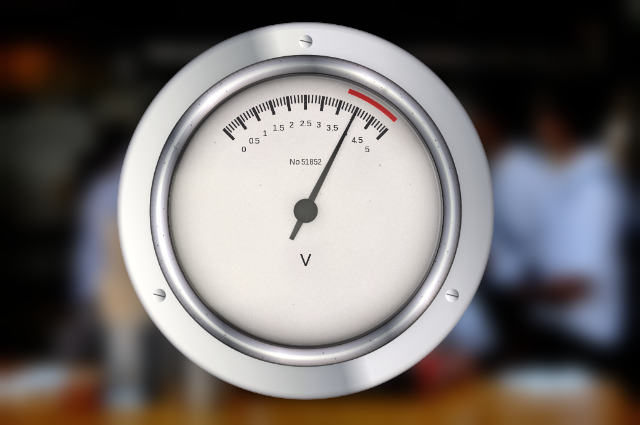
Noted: {"value": 4, "unit": "V"}
